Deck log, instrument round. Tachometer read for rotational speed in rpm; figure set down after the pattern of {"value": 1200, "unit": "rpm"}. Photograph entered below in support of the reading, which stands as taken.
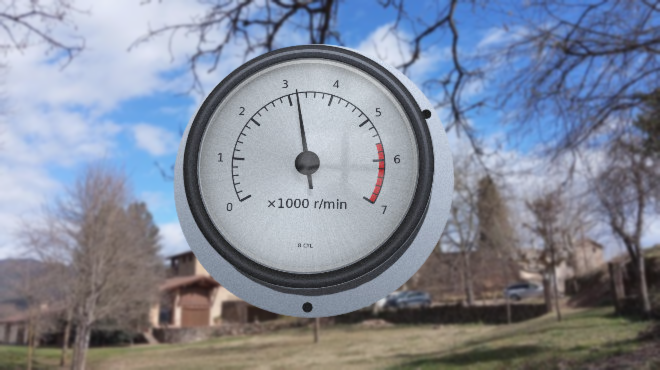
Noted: {"value": 3200, "unit": "rpm"}
